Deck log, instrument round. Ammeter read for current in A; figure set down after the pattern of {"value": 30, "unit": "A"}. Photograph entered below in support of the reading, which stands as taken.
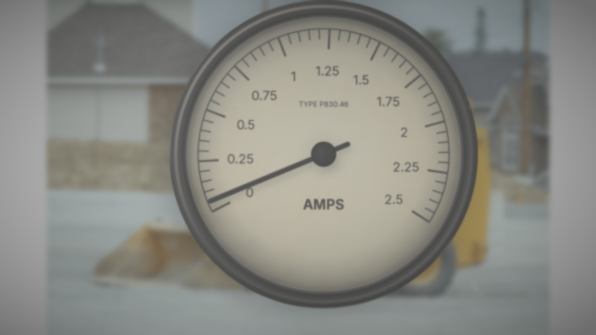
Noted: {"value": 0.05, "unit": "A"}
